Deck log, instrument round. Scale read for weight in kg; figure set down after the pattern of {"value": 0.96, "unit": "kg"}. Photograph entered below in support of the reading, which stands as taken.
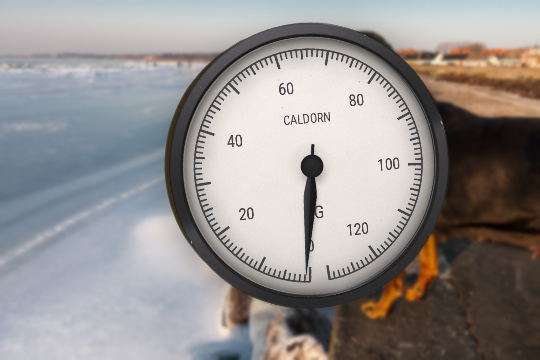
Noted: {"value": 1, "unit": "kg"}
